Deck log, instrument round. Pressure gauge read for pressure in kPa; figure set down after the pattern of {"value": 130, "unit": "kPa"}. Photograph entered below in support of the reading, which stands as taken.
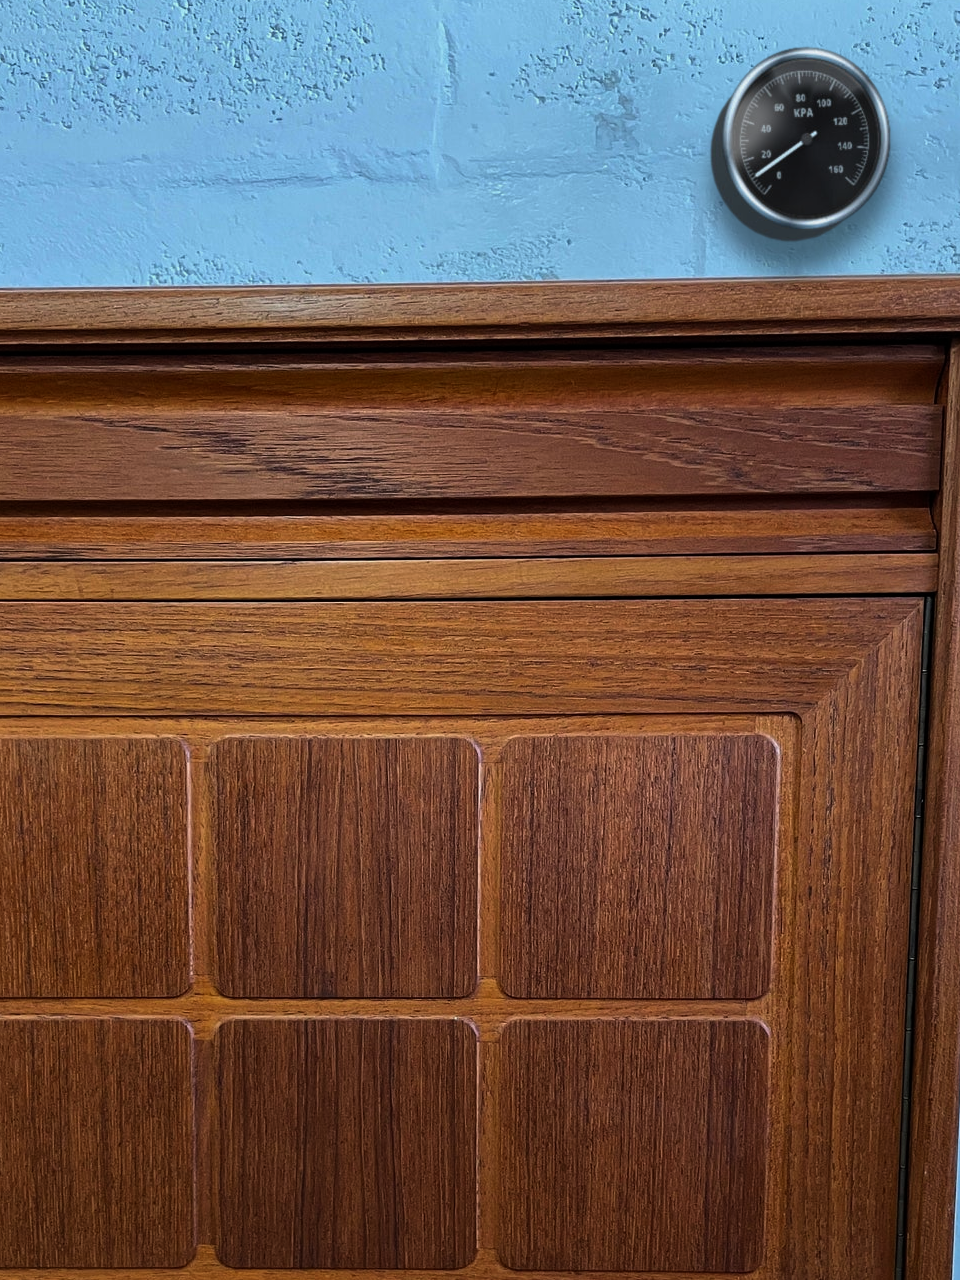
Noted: {"value": 10, "unit": "kPa"}
